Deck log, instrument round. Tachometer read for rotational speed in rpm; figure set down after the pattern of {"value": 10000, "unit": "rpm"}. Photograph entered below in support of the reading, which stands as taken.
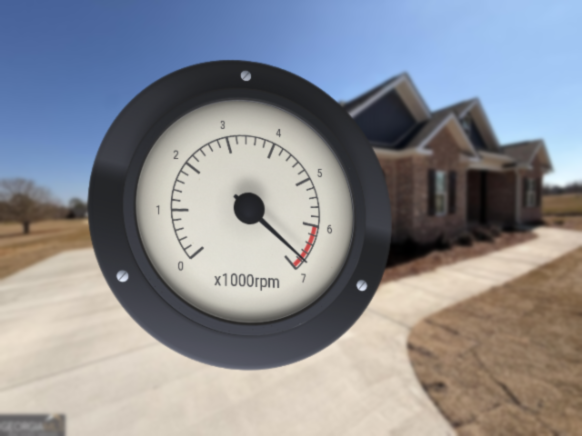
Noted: {"value": 6800, "unit": "rpm"}
